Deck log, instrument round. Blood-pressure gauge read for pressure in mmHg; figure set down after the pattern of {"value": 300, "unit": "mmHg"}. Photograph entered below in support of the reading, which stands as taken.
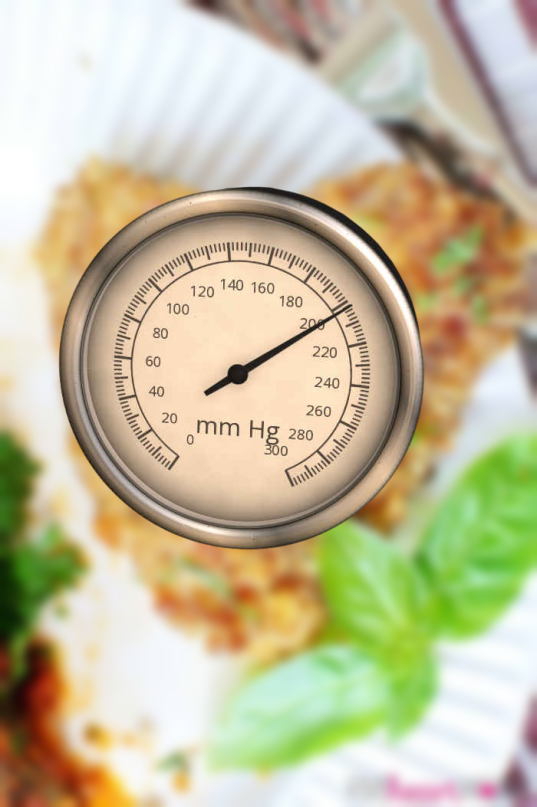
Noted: {"value": 202, "unit": "mmHg"}
